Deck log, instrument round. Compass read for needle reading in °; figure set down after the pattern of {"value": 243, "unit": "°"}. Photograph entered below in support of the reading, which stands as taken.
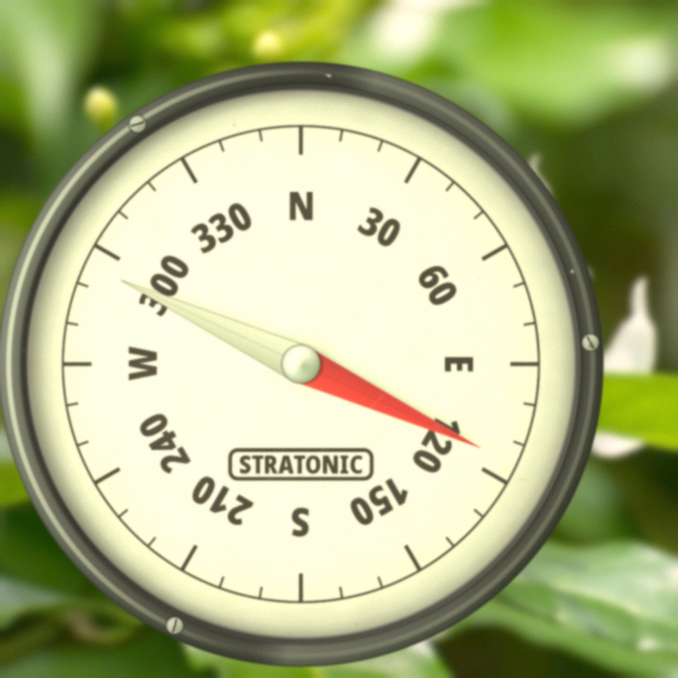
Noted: {"value": 115, "unit": "°"}
